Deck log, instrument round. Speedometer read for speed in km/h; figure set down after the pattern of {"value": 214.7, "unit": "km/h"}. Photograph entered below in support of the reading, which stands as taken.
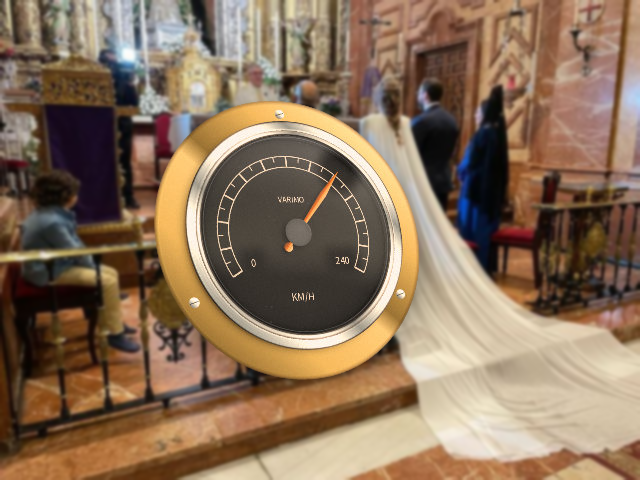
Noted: {"value": 160, "unit": "km/h"}
